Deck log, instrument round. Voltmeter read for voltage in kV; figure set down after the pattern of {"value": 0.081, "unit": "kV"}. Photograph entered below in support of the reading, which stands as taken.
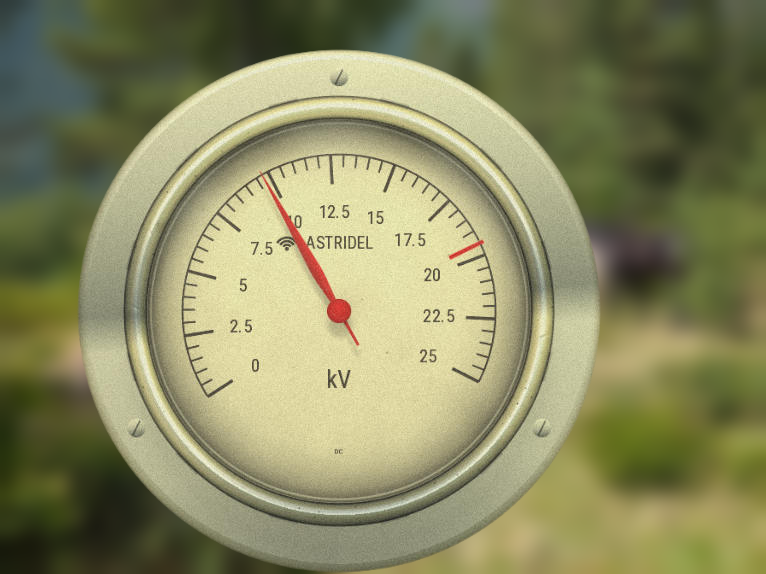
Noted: {"value": 9.75, "unit": "kV"}
